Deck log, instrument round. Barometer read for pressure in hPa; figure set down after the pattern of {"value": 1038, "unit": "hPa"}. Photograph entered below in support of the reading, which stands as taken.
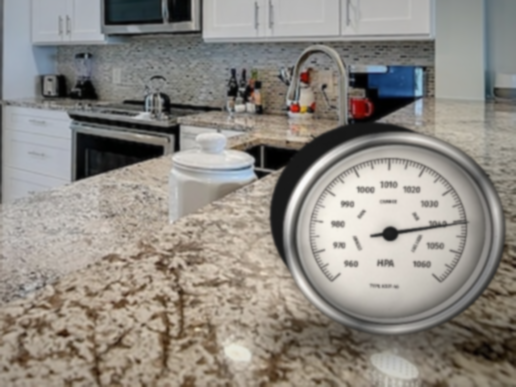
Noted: {"value": 1040, "unit": "hPa"}
